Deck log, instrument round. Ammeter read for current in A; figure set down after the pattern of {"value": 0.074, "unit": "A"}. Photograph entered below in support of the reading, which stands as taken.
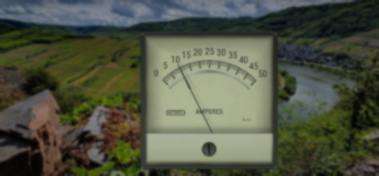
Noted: {"value": 10, "unit": "A"}
